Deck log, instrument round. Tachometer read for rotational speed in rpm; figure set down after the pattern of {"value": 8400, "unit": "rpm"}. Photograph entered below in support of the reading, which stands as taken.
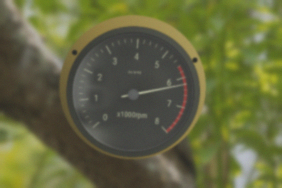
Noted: {"value": 6200, "unit": "rpm"}
